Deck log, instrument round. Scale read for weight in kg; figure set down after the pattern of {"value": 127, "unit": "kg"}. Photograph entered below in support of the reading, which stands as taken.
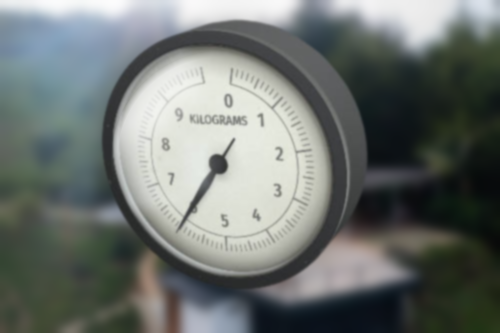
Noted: {"value": 6, "unit": "kg"}
